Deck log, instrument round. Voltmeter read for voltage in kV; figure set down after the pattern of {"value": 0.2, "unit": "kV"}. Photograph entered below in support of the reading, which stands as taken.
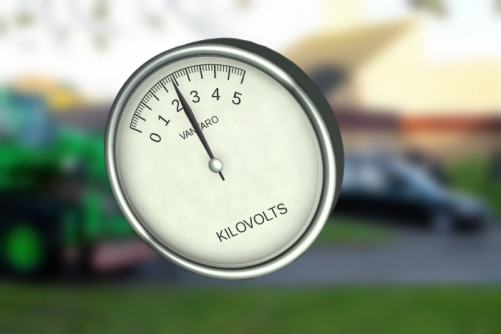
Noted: {"value": 2.5, "unit": "kV"}
